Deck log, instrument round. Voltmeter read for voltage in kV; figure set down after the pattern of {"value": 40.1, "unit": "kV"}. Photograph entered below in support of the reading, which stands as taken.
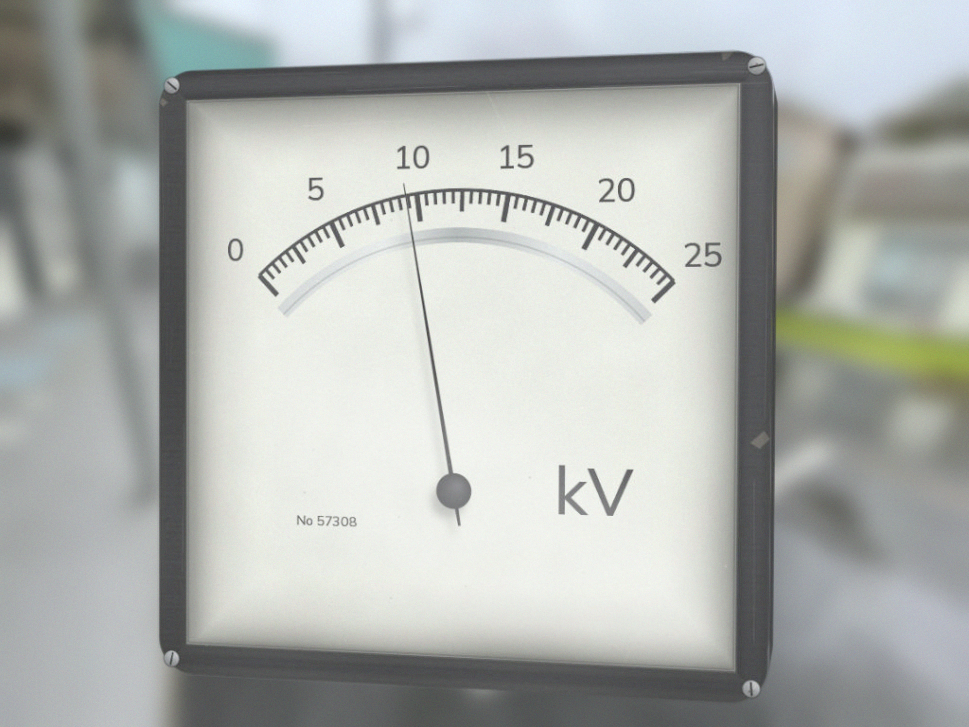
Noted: {"value": 9.5, "unit": "kV"}
